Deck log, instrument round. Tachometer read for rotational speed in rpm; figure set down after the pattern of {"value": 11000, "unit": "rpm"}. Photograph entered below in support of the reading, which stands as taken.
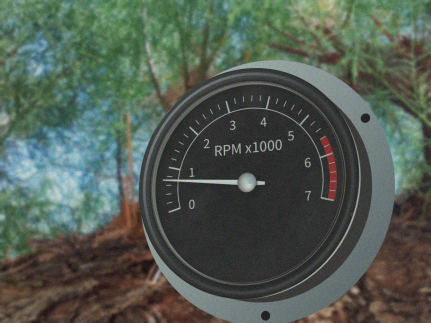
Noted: {"value": 700, "unit": "rpm"}
